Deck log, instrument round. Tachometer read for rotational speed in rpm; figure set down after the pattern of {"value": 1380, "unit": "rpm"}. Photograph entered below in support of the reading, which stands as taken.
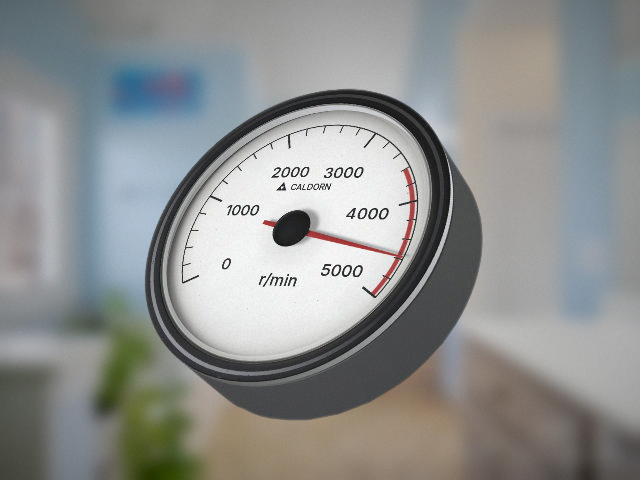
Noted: {"value": 4600, "unit": "rpm"}
